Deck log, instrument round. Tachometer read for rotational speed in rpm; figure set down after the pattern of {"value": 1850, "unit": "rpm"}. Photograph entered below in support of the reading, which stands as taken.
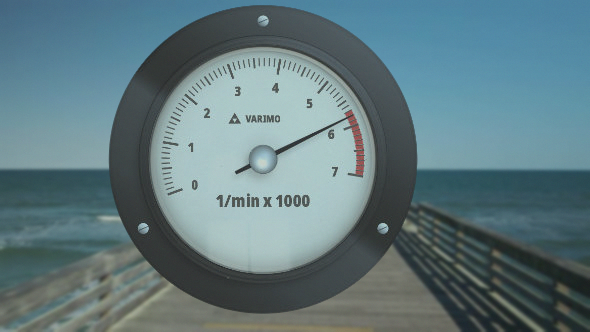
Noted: {"value": 5800, "unit": "rpm"}
